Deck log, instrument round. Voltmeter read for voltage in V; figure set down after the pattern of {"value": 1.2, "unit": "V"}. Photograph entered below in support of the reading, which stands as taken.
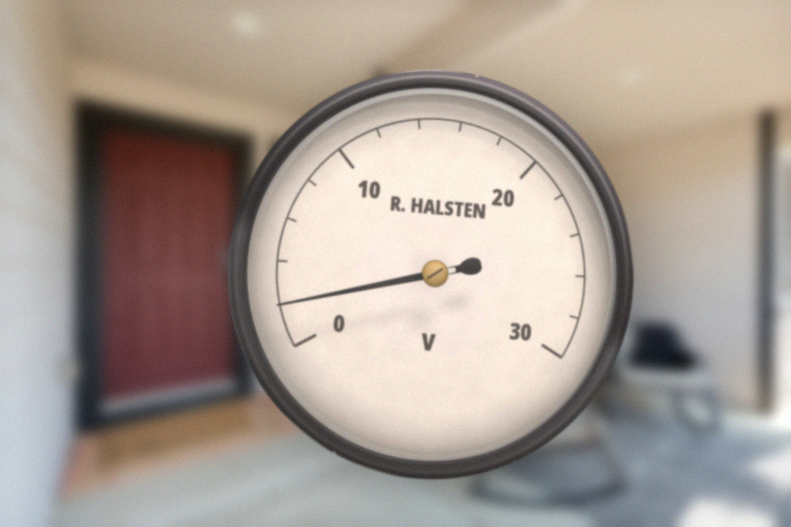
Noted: {"value": 2, "unit": "V"}
